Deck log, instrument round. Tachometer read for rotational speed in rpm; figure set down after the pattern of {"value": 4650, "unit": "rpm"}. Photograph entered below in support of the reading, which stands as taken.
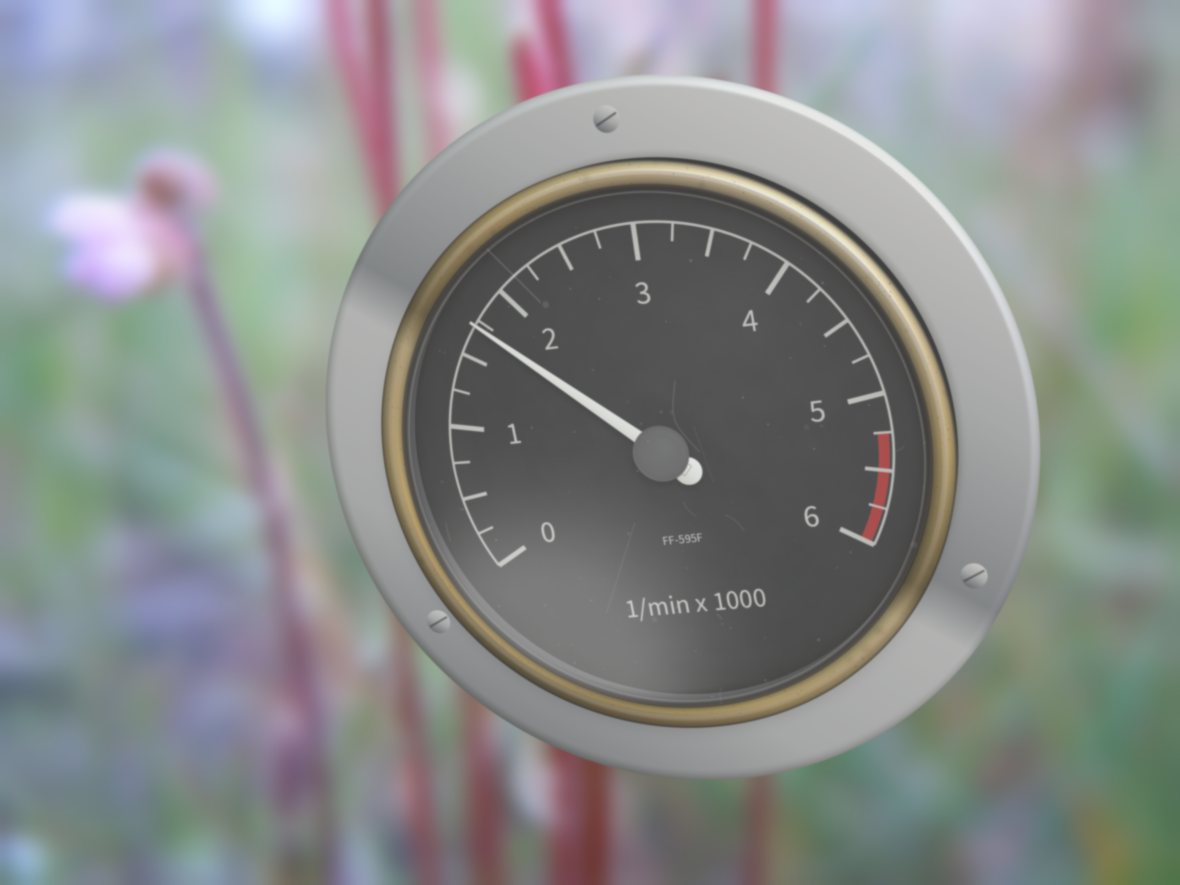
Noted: {"value": 1750, "unit": "rpm"}
